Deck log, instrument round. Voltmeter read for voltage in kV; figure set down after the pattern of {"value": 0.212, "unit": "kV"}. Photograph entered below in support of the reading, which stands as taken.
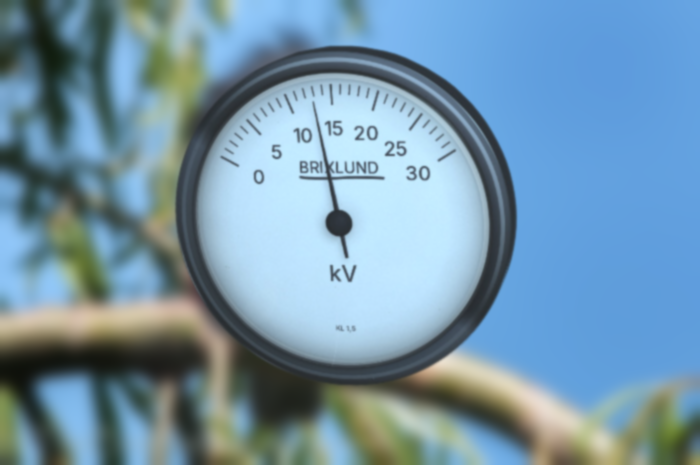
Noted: {"value": 13, "unit": "kV"}
